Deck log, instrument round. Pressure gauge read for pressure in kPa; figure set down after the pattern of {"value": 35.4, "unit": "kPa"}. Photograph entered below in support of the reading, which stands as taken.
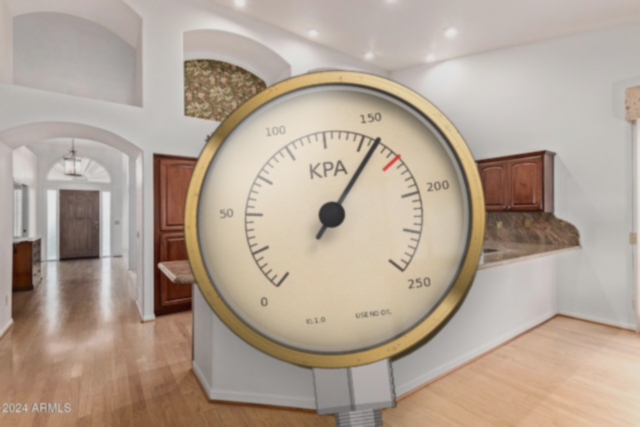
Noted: {"value": 160, "unit": "kPa"}
